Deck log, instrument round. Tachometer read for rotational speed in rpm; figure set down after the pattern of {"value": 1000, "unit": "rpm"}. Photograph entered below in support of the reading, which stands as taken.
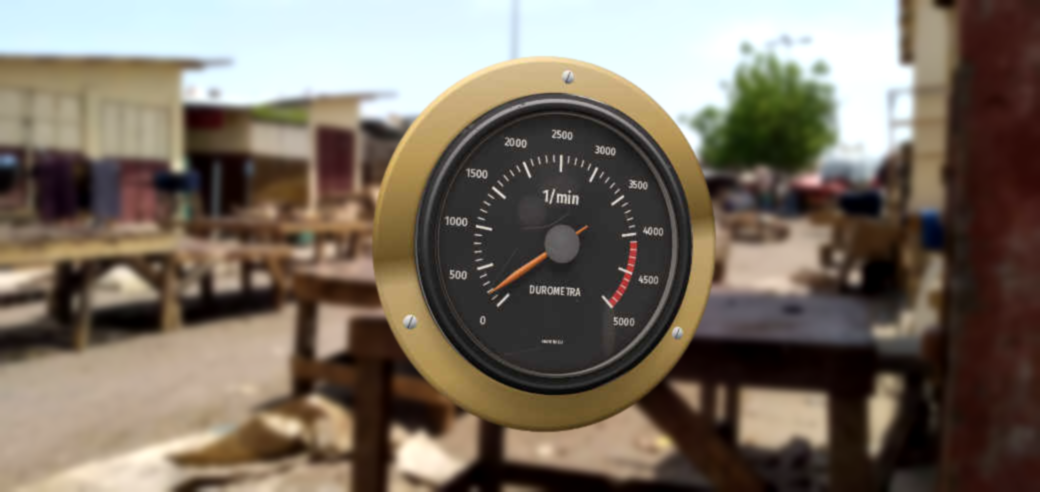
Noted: {"value": 200, "unit": "rpm"}
